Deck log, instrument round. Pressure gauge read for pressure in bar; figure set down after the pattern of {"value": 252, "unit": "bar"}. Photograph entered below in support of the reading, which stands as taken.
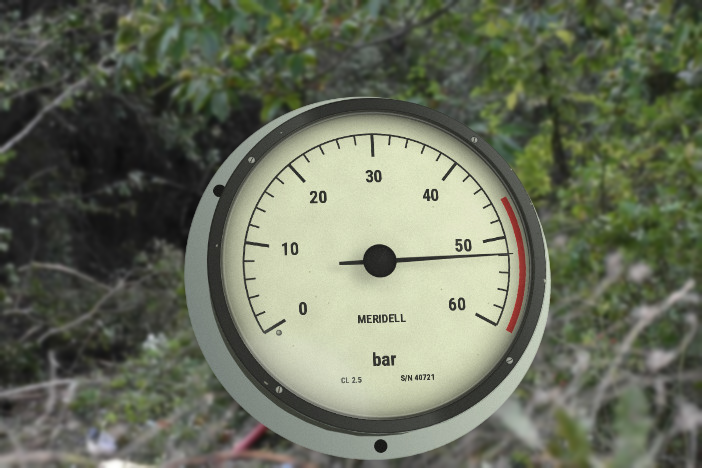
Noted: {"value": 52, "unit": "bar"}
